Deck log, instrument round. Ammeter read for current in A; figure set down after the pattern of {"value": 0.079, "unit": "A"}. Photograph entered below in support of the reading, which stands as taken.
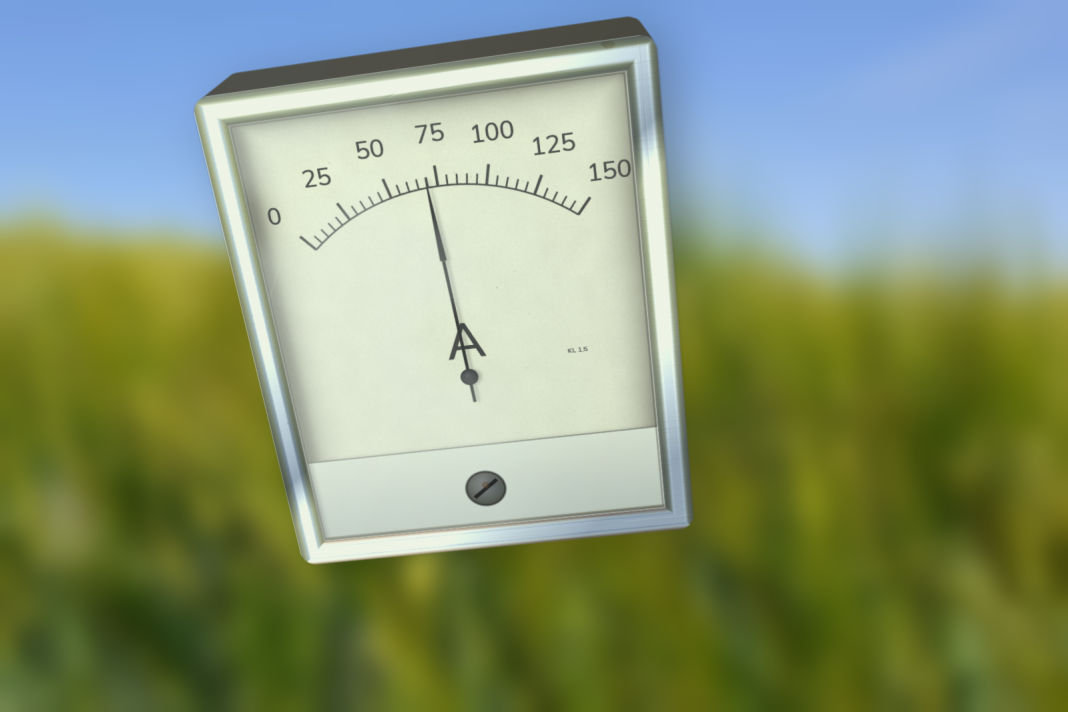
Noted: {"value": 70, "unit": "A"}
